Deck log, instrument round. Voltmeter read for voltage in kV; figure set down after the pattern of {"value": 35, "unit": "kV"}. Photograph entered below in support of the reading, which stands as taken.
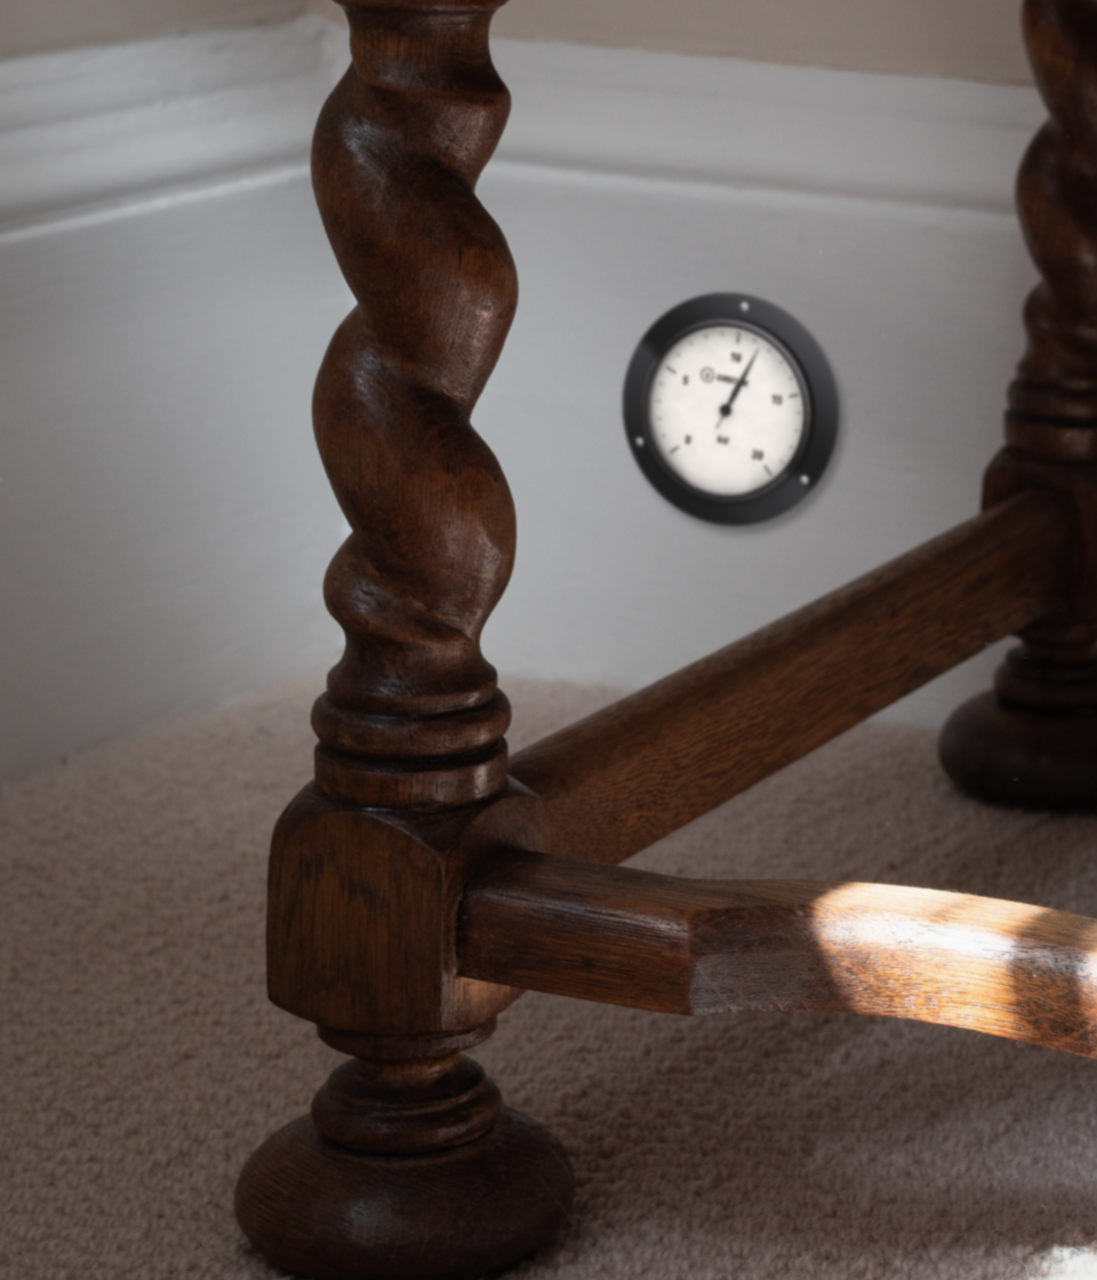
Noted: {"value": 11.5, "unit": "kV"}
